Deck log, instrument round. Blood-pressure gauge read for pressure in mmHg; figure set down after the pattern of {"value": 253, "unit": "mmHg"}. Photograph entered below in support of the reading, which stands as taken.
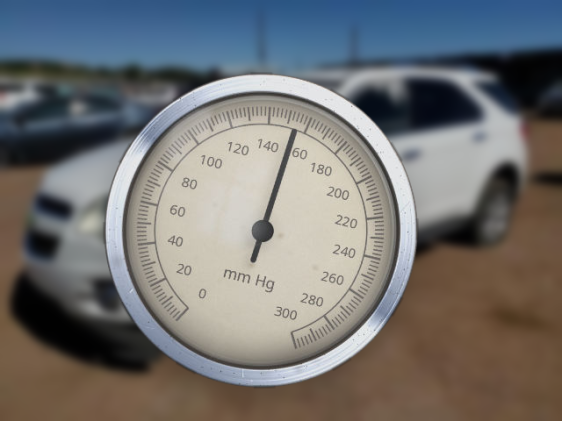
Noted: {"value": 154, "unit": "mmHg"}
